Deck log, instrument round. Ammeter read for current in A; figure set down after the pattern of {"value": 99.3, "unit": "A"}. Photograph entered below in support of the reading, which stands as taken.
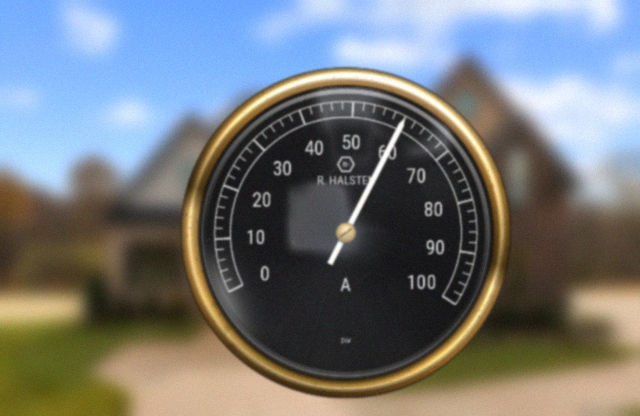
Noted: {"value": 60, "unit": "A"}
